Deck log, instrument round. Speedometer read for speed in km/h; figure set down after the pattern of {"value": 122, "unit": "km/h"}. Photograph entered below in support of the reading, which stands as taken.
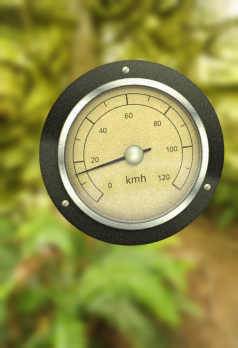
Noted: {"value": 15, "unit": "km/h"}
